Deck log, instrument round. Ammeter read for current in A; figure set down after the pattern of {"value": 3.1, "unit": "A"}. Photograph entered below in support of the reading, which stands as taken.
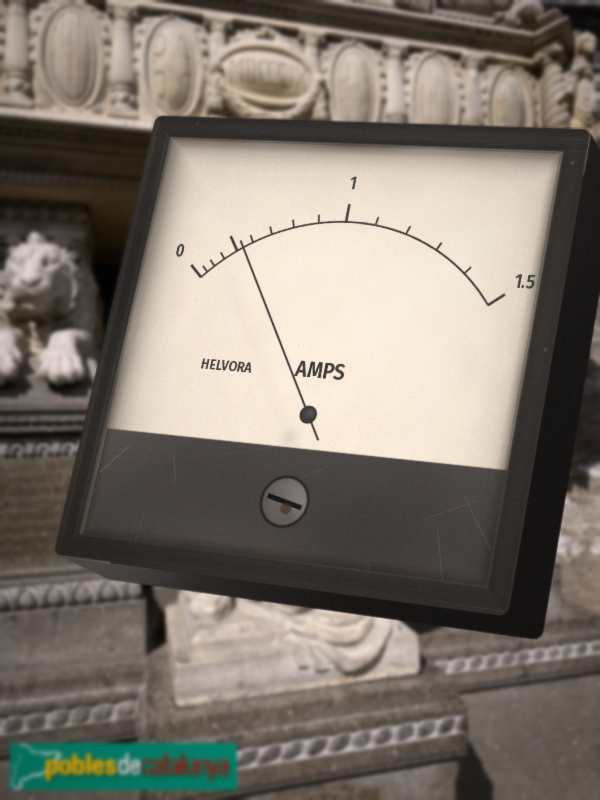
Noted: {"value": 0.55, "unit": "A"}
